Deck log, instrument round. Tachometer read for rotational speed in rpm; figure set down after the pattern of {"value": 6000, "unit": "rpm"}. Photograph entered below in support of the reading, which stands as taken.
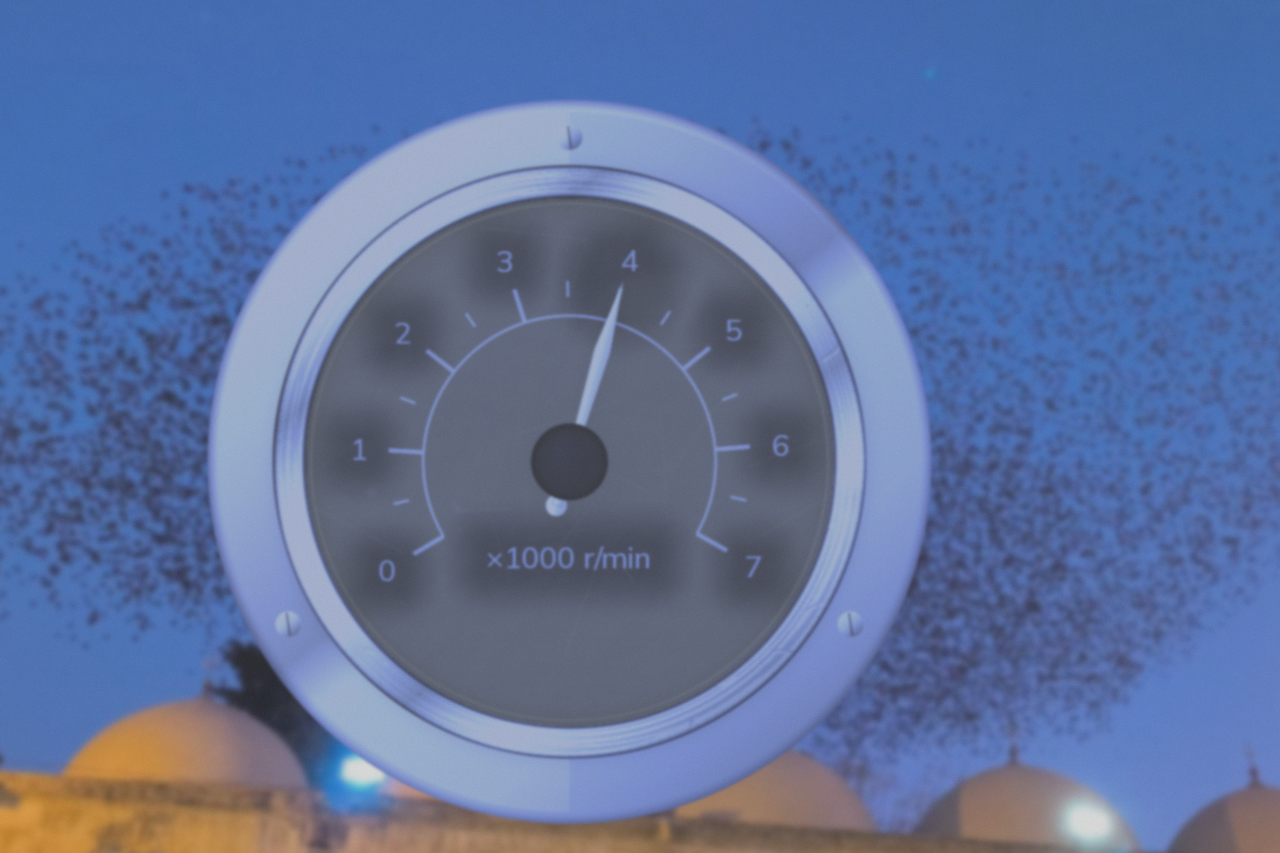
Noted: {"value": 4000, "unit": "rpm"}
